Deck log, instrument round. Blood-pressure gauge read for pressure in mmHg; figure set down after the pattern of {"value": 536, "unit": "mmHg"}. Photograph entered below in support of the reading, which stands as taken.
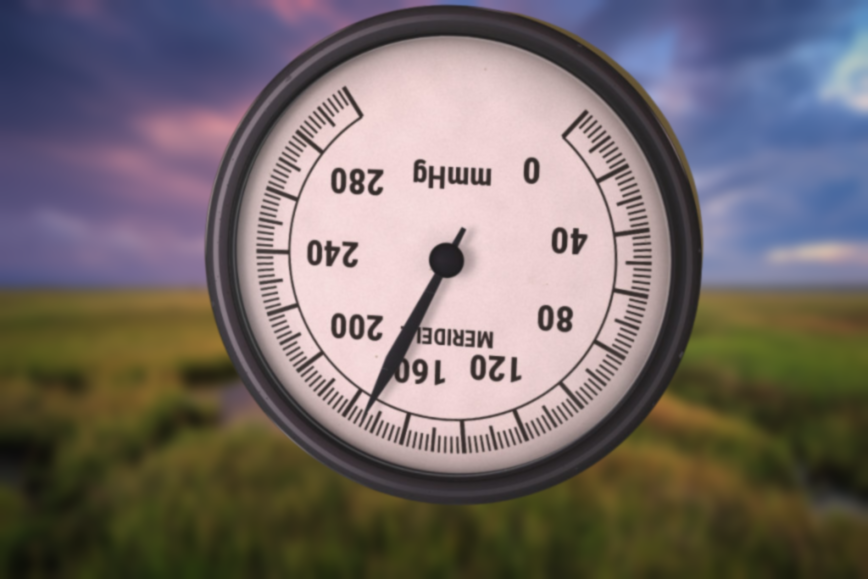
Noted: {"value": 174, "unit": "mmHg"}
